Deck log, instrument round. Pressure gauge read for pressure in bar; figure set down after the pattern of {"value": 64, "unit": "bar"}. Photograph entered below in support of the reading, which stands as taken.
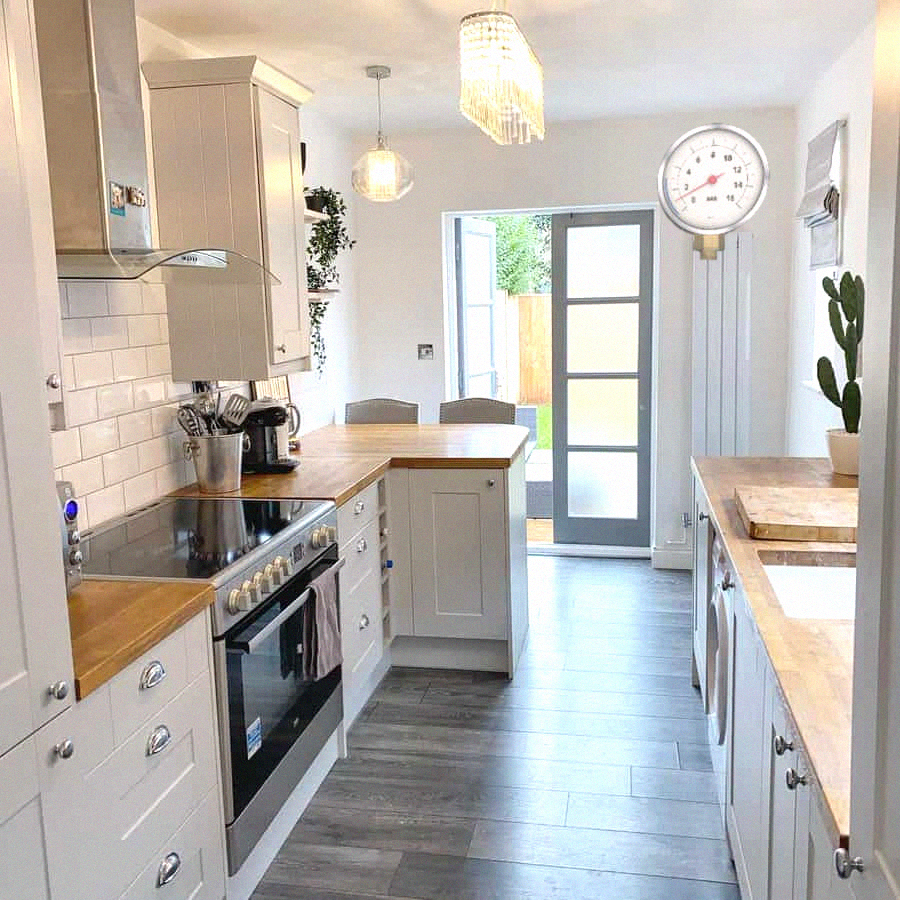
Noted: {"value": 1, "unit": "bar"}
